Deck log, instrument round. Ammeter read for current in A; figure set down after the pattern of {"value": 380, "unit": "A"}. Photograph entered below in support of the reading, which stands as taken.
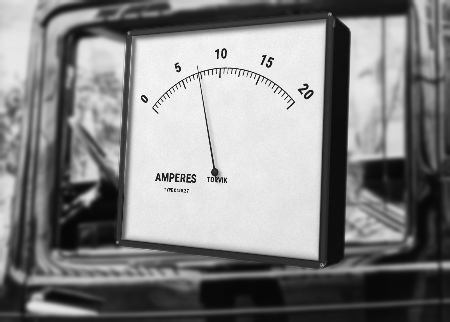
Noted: {"value": 7.5, "unit": "A"}
